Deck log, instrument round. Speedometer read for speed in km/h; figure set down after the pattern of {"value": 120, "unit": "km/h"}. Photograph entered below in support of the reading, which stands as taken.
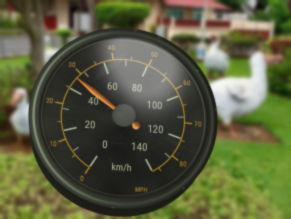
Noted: {"value": 45, "unit": "km/h"}
